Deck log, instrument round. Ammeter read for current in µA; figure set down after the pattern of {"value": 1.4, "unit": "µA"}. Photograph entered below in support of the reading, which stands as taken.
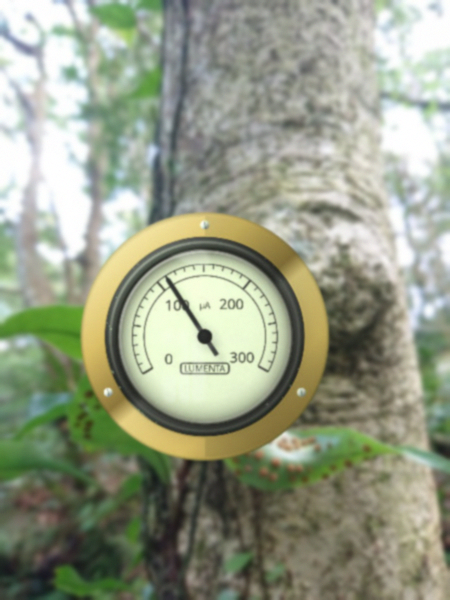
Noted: {"value": 110, "unit": "µA"}
